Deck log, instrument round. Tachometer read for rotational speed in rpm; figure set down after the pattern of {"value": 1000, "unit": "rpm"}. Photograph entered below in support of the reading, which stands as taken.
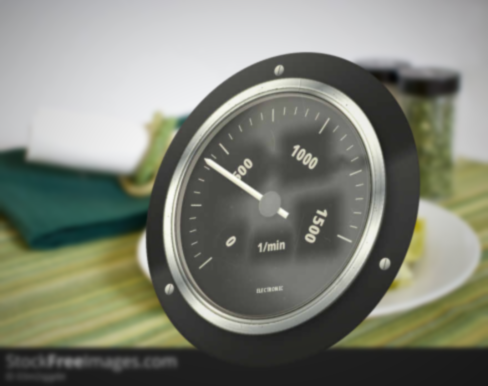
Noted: {"value": 425, "unit": "rpm"}
